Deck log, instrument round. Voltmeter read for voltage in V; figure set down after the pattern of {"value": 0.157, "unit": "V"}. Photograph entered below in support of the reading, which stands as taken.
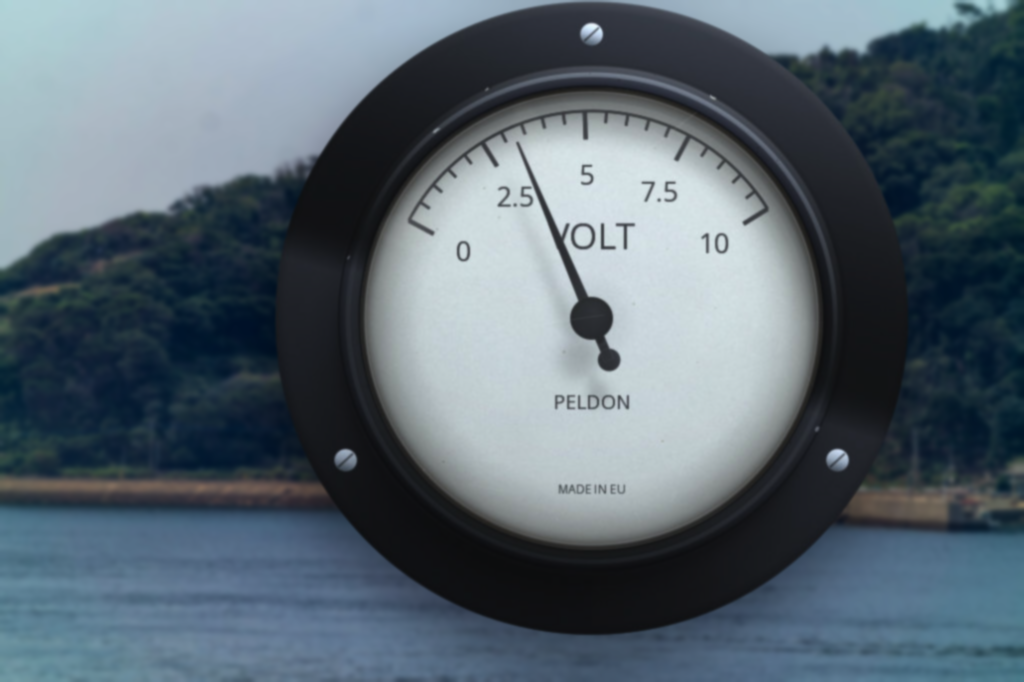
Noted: {"value": 3.25, "unit": "V"}
